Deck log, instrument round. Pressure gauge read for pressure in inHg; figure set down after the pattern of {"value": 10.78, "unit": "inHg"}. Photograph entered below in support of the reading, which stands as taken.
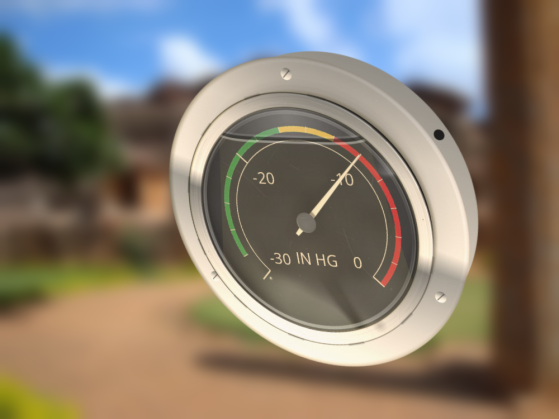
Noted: {"value": -10, "unit": "inHg"}
